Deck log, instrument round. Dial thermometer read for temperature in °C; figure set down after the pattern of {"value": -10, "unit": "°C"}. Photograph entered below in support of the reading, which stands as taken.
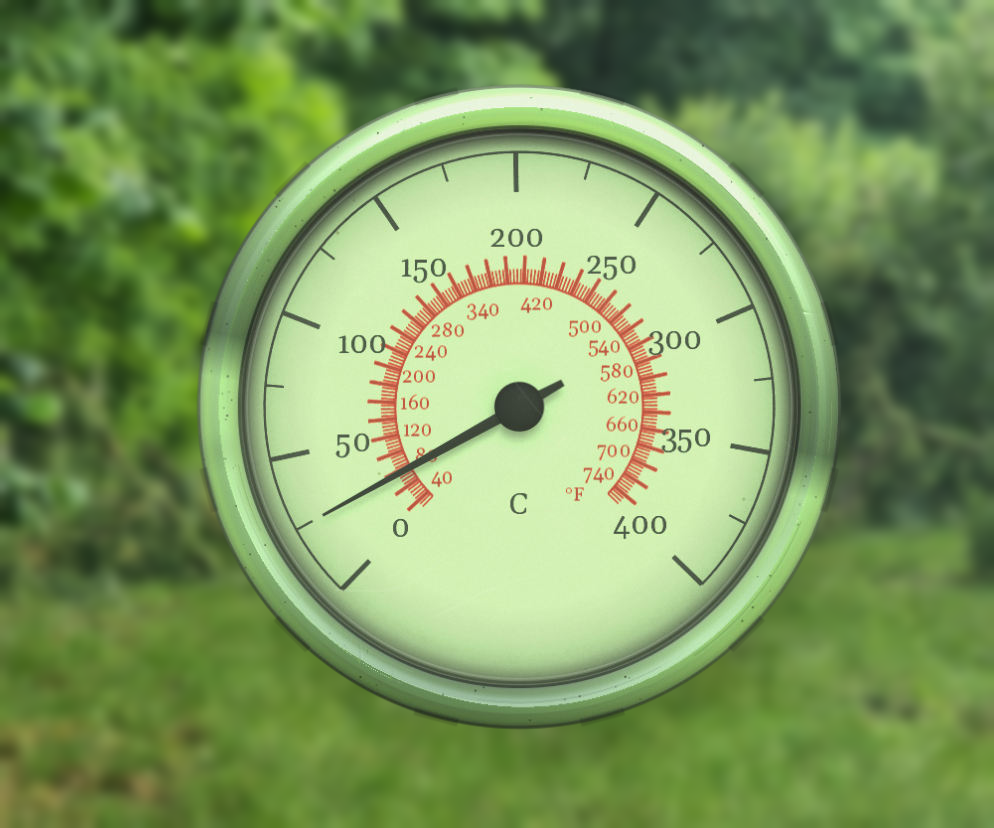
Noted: {"value": 25, "unit": "°C"}
